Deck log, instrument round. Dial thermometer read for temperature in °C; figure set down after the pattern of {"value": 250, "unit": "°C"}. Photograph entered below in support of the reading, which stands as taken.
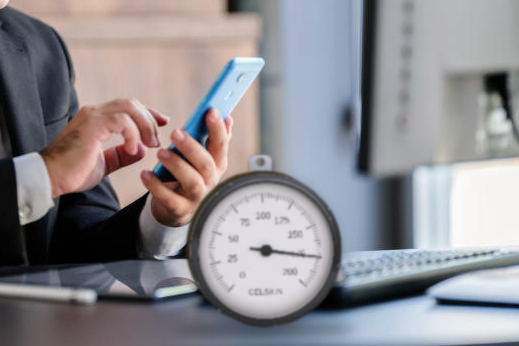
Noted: {"value": 175, "unit": "°C"}
